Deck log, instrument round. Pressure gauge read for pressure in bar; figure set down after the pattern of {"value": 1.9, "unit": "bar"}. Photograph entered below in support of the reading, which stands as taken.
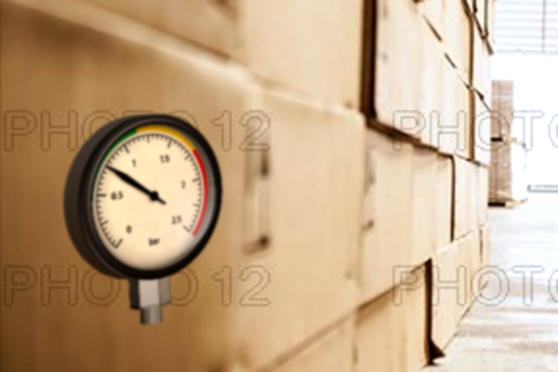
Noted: {"value": 0.75, "unit": "bar"}
